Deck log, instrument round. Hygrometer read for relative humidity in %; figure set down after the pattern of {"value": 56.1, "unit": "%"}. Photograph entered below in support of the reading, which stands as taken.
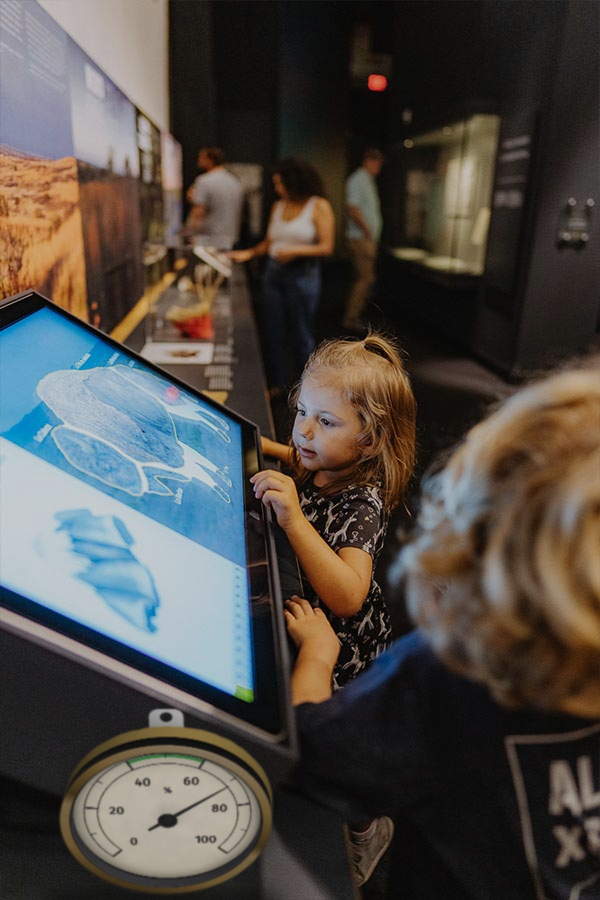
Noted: {"value": 70, "unit": "%"}
